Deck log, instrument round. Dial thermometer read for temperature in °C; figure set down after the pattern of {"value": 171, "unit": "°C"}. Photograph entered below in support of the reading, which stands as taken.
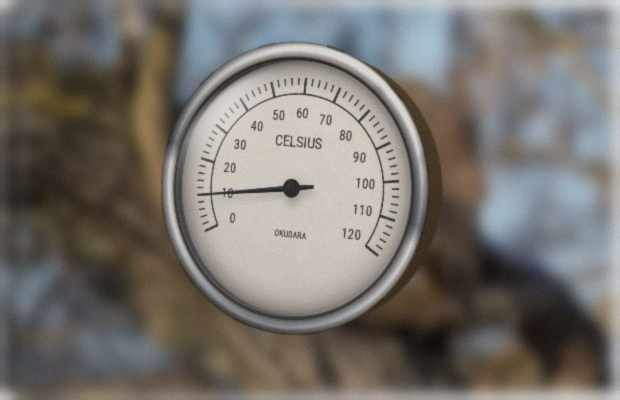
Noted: {"value": 10, "unit": "°C"}
